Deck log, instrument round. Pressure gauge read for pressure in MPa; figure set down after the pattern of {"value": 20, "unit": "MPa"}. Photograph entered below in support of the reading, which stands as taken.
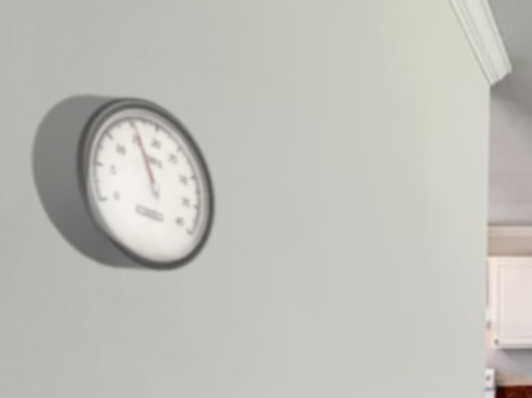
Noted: {"value": 15, "unit": "MPa"}
